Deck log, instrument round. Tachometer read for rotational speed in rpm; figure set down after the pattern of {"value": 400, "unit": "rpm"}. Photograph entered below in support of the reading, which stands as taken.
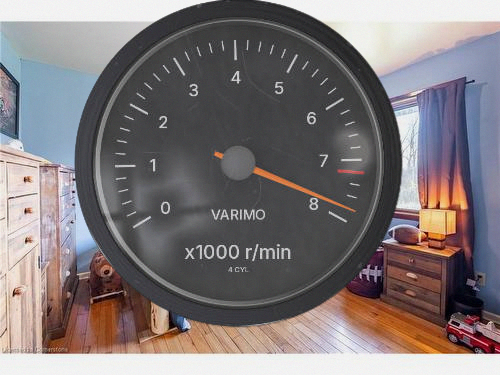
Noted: {"value": 7800, "unit": "rpm"}
